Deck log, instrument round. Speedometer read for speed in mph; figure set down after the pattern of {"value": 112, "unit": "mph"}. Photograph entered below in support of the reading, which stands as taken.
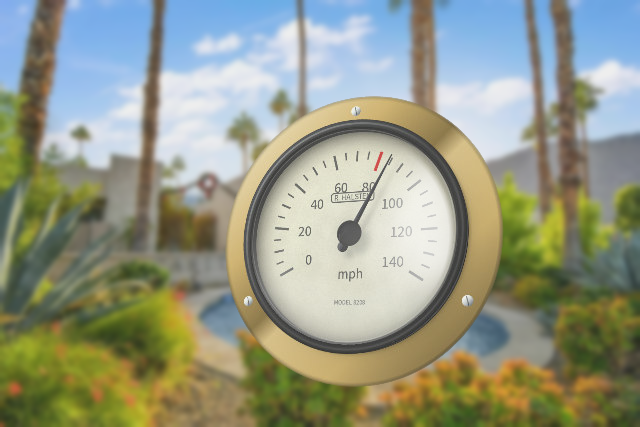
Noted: {"value": 85, "unit": "mph"}
